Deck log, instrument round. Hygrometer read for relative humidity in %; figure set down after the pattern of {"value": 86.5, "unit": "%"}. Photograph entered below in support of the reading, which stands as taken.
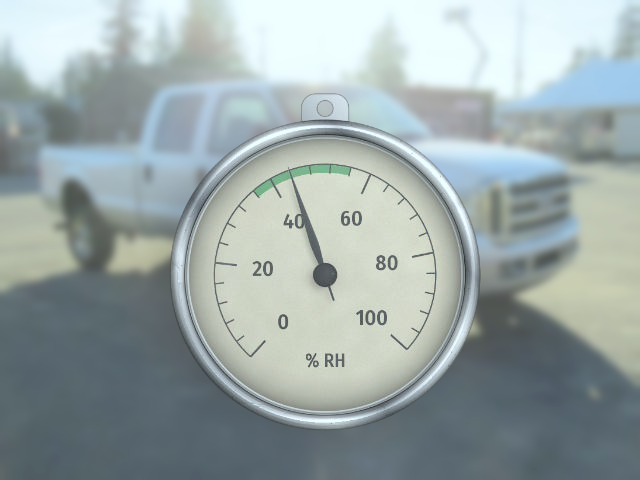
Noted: {"value": 44, "unit": "%"}
